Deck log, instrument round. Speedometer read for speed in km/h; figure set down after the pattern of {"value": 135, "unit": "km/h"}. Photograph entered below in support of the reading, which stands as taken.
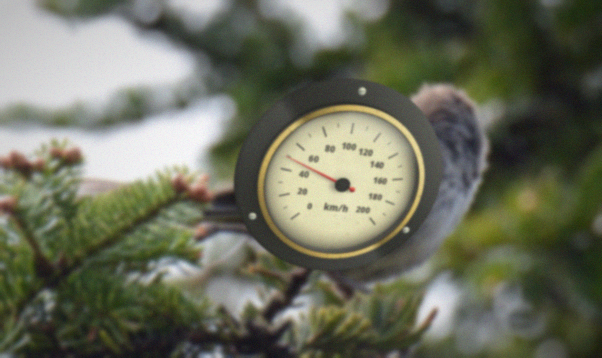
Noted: {"value": 50, "unit": "km/h"}
